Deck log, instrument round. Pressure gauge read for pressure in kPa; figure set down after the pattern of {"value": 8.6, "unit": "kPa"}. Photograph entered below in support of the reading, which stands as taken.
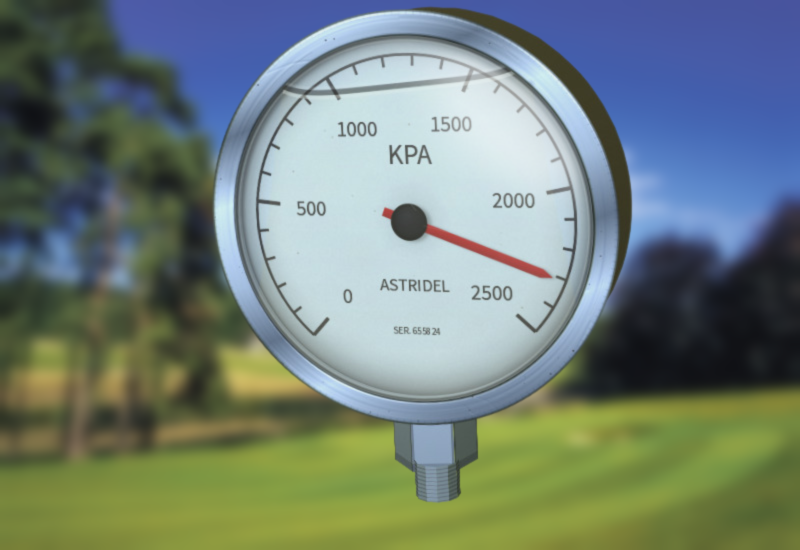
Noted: {"value": 2300, "unit": "kPa"}
